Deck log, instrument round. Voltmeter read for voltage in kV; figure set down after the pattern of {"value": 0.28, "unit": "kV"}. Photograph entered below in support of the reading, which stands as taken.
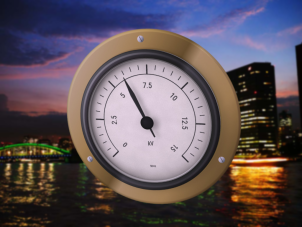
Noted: {"value": 6, "unit": "kV"}
